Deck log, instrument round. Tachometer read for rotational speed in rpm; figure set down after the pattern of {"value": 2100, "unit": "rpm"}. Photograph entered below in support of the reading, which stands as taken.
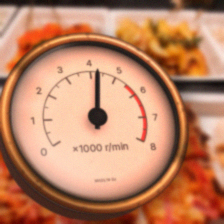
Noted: {"value": 4250, "unit": "rpm"}
